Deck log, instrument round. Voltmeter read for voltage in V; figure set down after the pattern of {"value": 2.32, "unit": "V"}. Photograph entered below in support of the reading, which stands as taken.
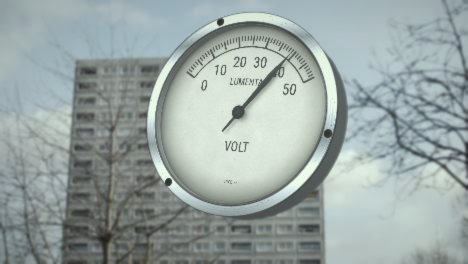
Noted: {"value": 40, "unit": "V"}
